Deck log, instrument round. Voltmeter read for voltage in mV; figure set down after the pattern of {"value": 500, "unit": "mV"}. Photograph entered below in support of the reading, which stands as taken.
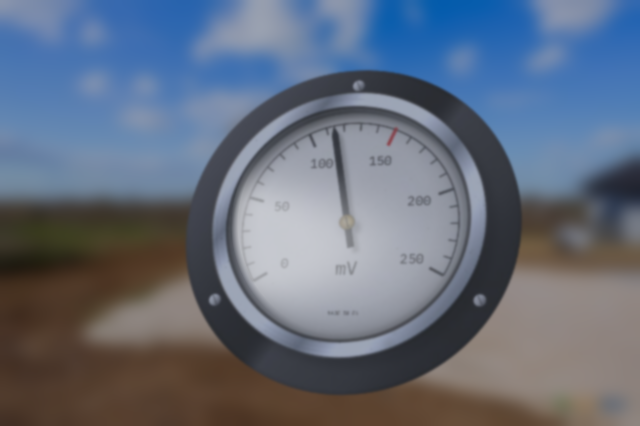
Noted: {"value": 115, "unit": "mV"}
